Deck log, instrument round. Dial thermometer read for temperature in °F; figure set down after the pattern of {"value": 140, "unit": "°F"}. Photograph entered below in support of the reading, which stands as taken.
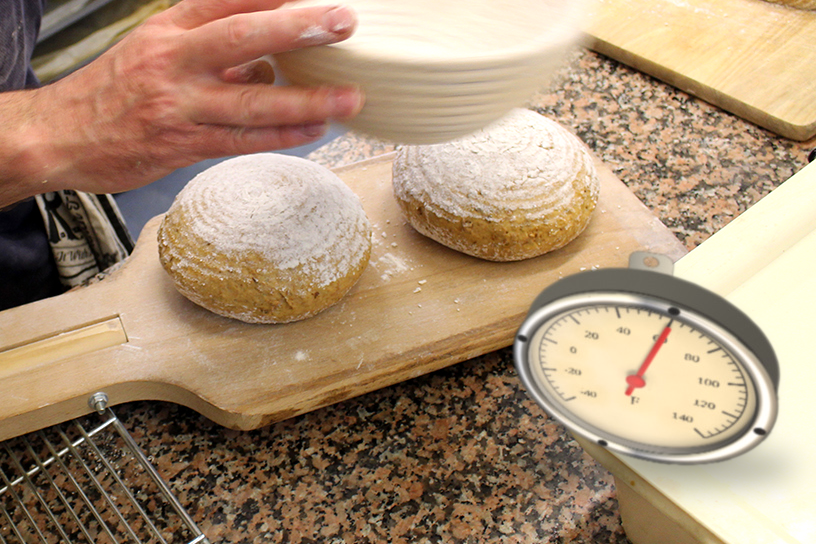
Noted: {"value": 60, "unit": "°F"}
